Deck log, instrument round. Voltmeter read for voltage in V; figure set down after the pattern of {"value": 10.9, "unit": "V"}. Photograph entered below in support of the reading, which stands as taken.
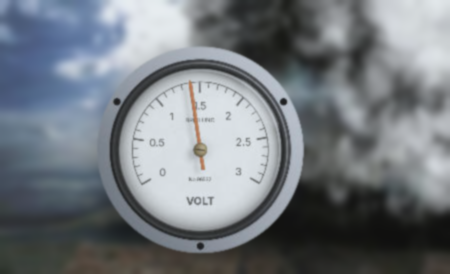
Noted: {"value": 1.4, "unit": "V"}
